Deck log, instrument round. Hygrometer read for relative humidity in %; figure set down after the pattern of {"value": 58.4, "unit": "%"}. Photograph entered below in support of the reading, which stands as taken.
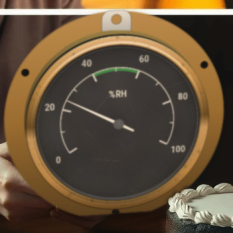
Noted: {"value": 25, "unit": "%"}
